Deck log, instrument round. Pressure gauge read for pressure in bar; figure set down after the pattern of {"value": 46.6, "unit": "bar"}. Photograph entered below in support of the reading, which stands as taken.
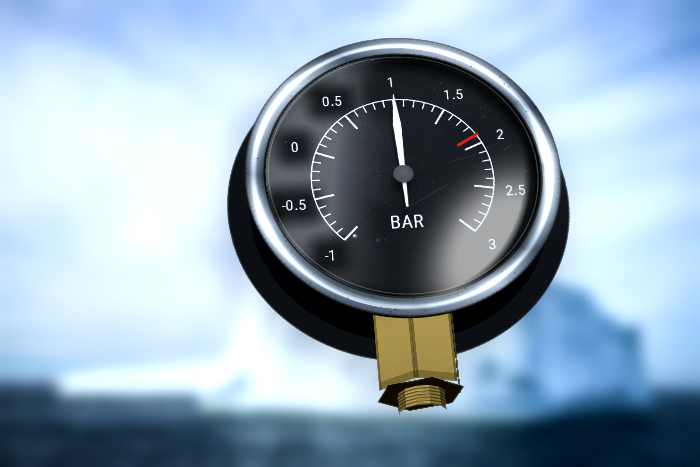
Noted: {"value": 1, "unit": "bar"}
